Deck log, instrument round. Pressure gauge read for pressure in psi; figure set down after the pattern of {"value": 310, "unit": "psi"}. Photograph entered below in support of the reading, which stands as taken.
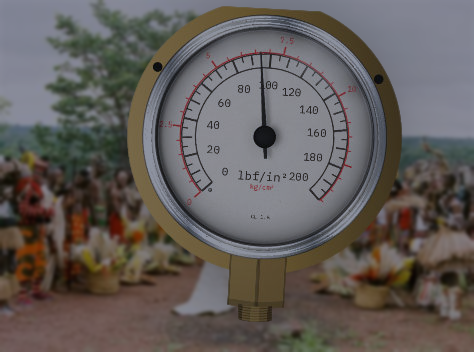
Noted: {"value": 95, "unit": "psi"}
